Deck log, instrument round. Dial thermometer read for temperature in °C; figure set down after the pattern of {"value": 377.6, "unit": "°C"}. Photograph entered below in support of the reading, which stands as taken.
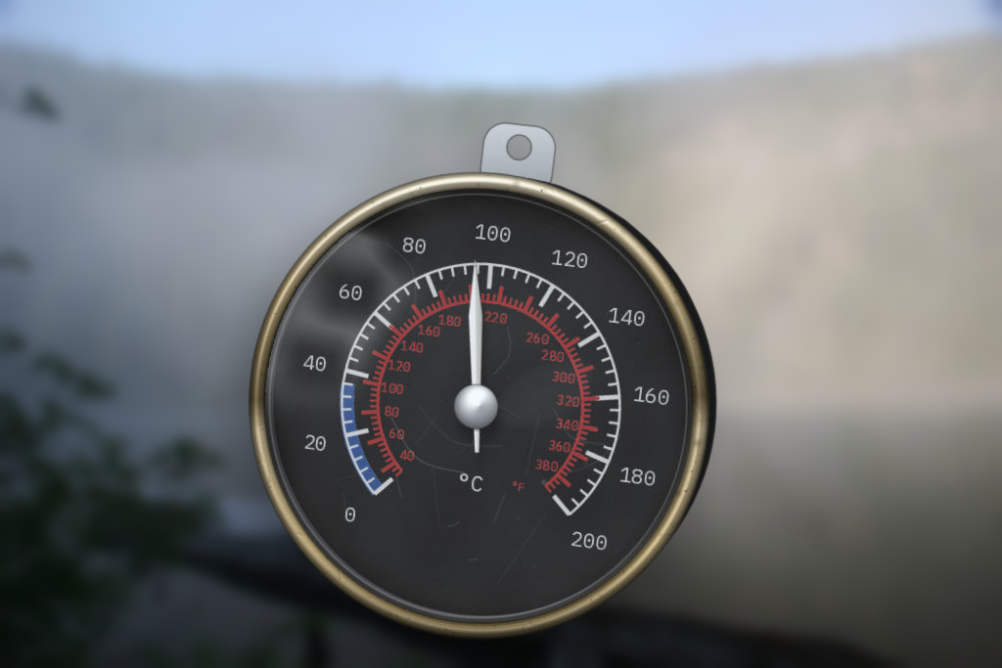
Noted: {"value": 96, "unit": "°C"}
